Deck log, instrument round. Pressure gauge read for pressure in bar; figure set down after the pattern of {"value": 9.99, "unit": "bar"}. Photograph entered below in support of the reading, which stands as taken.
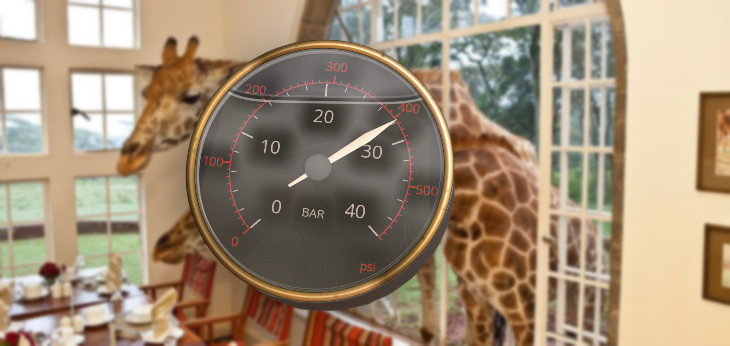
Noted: {"value": 28, "unit": "bar"}
